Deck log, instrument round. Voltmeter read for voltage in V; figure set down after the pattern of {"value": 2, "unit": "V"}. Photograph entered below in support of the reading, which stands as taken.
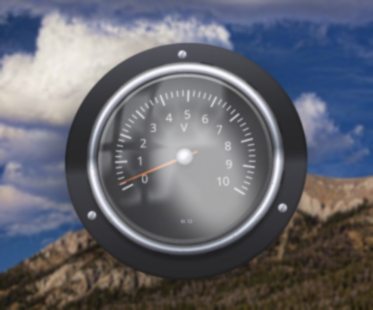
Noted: {"value": 0.2, "unit": "V"}
